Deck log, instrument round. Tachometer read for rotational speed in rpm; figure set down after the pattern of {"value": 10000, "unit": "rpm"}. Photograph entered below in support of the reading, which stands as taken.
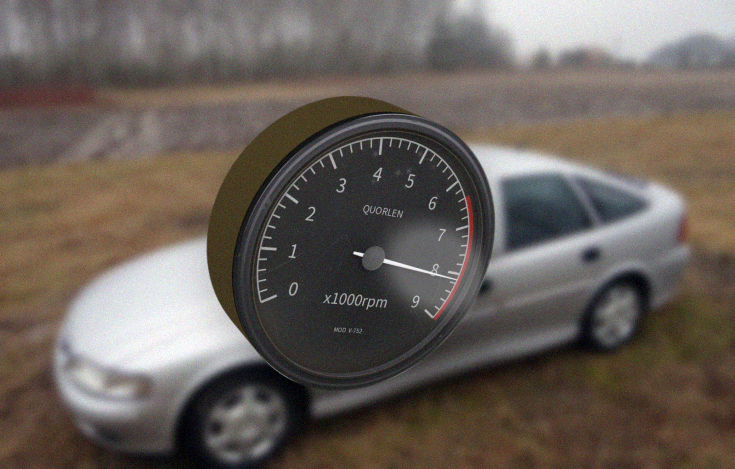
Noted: {"value": 8100, "unit": "rpm"}
